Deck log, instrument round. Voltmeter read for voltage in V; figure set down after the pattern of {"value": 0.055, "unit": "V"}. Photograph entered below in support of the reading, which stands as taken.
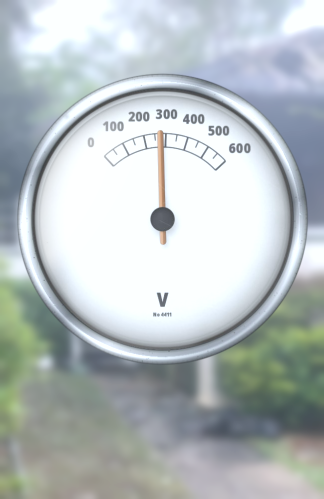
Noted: {"value": 275, "unit": "V"}
